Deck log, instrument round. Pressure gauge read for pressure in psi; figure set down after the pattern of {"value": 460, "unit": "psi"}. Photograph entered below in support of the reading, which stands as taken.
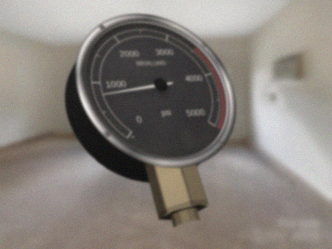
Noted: {"value": 750, "unit": "psi"}
